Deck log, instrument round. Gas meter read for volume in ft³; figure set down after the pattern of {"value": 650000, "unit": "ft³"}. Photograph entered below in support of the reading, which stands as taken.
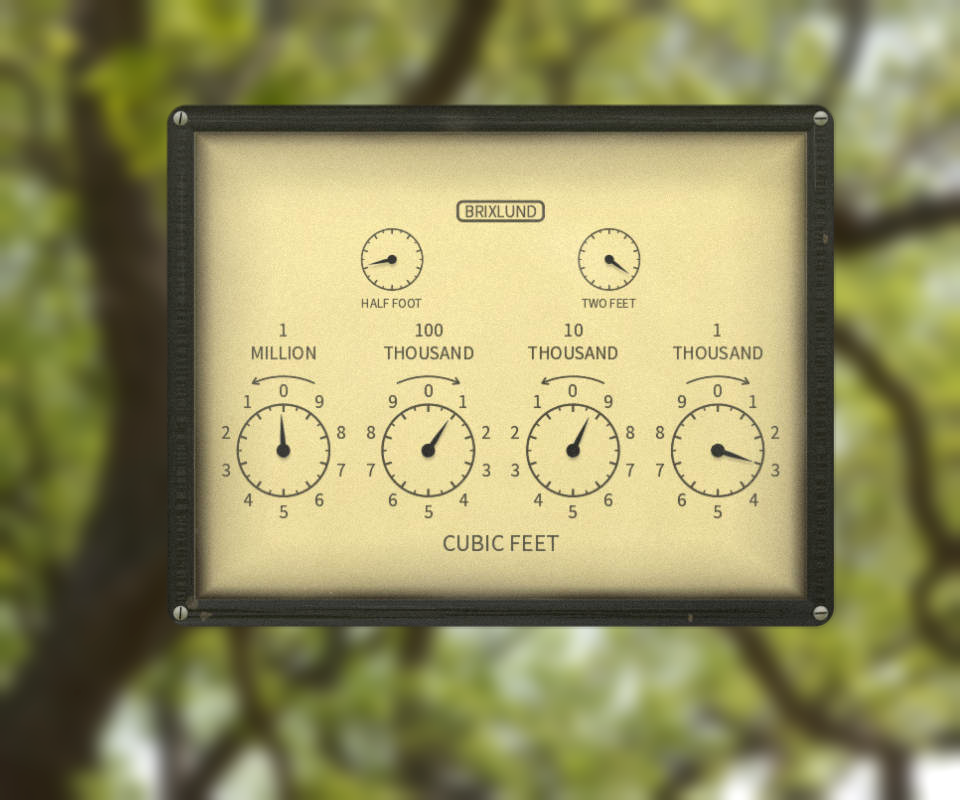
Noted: {"value": 9300, "unit": "ft³"}
